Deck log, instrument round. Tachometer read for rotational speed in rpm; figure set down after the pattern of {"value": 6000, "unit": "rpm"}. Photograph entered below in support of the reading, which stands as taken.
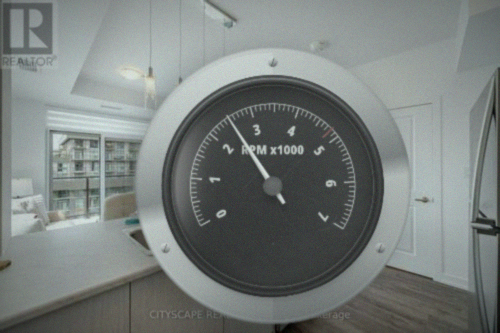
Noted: {"value": 2500, "unit": "rpm"}
